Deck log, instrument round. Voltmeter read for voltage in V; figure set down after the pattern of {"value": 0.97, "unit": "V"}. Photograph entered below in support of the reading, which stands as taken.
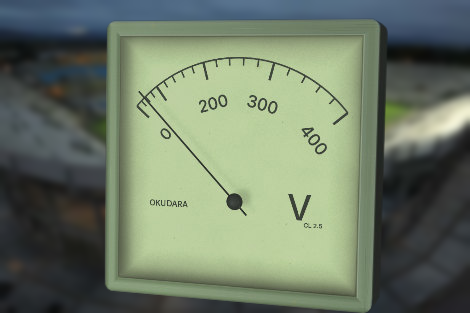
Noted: {"value": 60, "unit": "V"}
